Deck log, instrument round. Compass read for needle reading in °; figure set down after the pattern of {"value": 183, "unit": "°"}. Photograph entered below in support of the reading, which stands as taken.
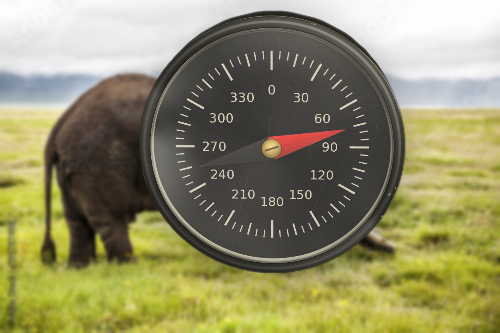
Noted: {"value": 75, "unit": "°"}
